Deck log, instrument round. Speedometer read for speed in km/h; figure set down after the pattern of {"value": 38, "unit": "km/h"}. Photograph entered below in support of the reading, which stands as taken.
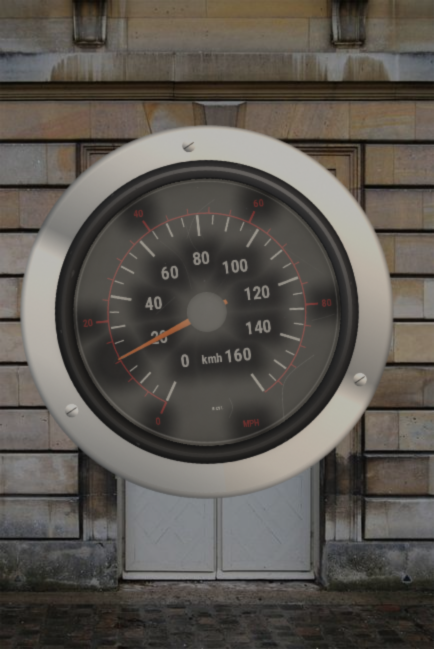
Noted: {"value": 20, "unit": "km/h"}
